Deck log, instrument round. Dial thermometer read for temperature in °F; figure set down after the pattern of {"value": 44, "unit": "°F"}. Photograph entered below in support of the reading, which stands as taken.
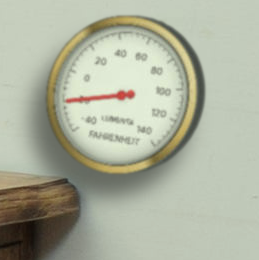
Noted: {"value": -20, "unit": "°F"}
